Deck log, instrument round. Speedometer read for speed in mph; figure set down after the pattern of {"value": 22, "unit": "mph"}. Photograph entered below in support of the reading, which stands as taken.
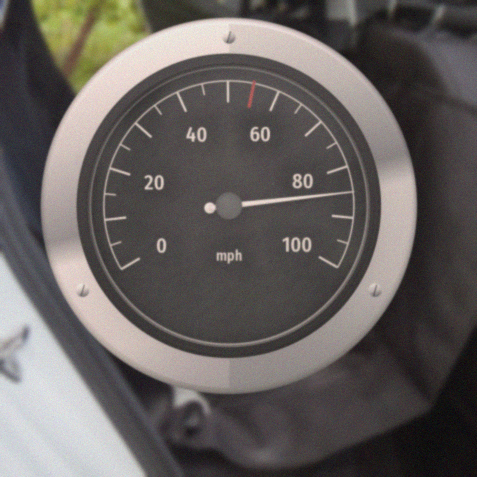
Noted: {"value": 85, "unit": "mph"}
